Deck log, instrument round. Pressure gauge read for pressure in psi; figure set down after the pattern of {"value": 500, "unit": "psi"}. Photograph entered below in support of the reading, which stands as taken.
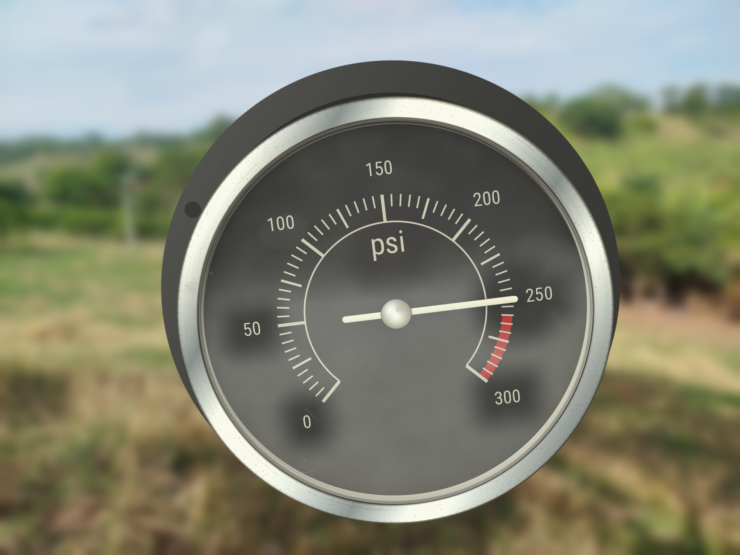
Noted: {"value": 250, "unit": "psi"}
